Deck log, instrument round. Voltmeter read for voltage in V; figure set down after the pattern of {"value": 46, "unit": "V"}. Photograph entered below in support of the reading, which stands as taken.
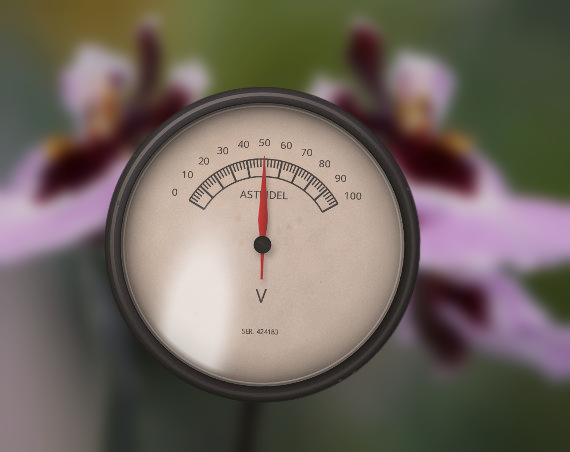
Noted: {"value": 50, "unit": "V"}
